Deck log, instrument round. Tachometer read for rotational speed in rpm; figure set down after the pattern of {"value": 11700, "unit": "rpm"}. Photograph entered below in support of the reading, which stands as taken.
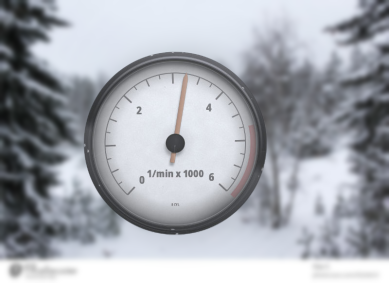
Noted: {"value": 3250, "unit": "rpm"}
